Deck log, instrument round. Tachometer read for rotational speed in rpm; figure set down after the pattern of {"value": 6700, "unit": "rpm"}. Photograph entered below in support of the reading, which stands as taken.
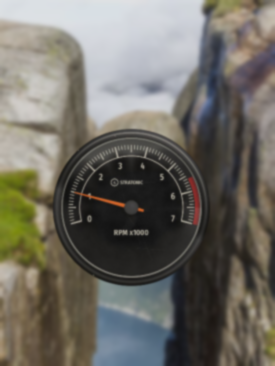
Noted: {"value": 1000, "unit": "rpm"}
